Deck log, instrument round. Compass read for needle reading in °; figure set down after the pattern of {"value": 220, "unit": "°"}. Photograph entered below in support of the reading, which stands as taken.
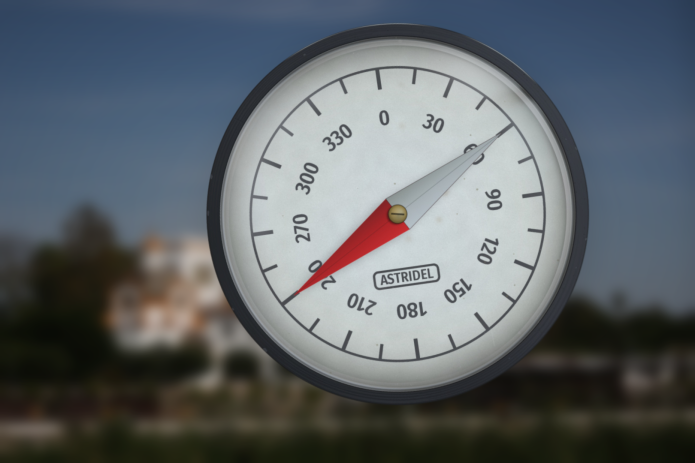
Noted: {"value": 240, "unit": "°"}
